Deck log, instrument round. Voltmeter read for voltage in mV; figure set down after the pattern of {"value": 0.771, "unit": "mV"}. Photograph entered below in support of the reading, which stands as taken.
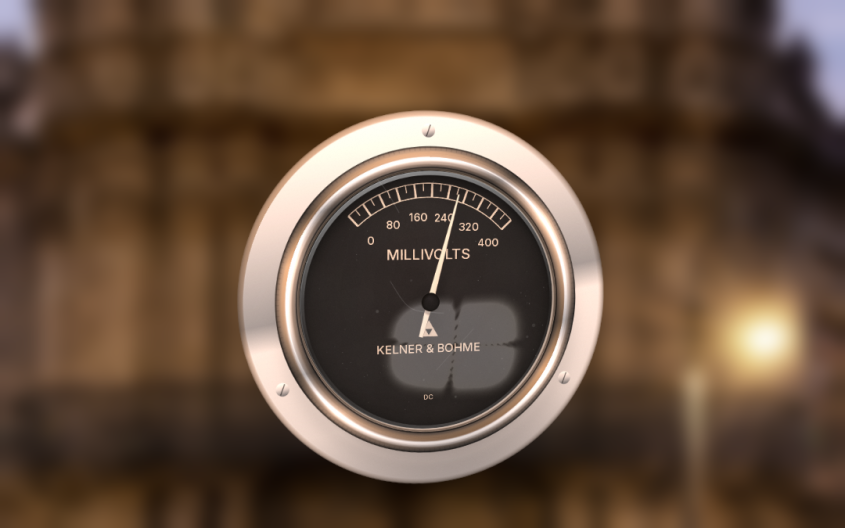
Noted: {"value": 260, "unit": "mV"}
